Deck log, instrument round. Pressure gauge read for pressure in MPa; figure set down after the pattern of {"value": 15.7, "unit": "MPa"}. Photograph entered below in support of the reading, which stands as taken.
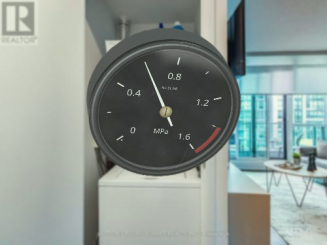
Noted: {"value": 0.6, "unit": "MPa"}
